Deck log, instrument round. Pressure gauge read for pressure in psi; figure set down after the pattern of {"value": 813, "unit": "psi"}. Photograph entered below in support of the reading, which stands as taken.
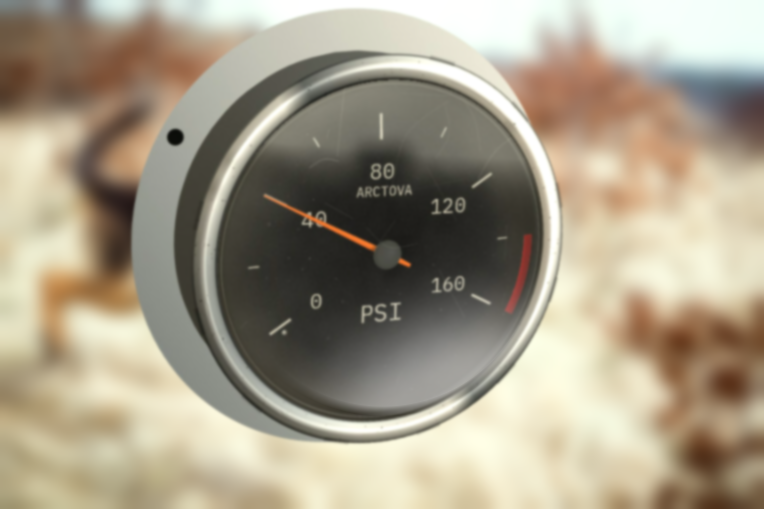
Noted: {"value": 40, "unit": "psi"}
